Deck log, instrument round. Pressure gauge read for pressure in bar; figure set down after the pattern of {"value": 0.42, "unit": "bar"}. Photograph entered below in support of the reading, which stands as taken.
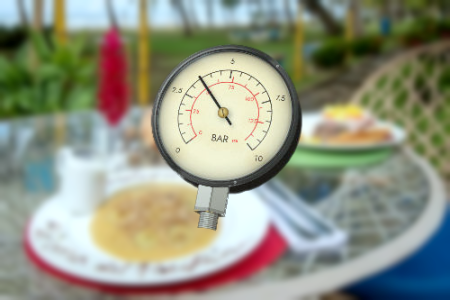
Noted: {"value": 3.5, "unit": "bar"}
